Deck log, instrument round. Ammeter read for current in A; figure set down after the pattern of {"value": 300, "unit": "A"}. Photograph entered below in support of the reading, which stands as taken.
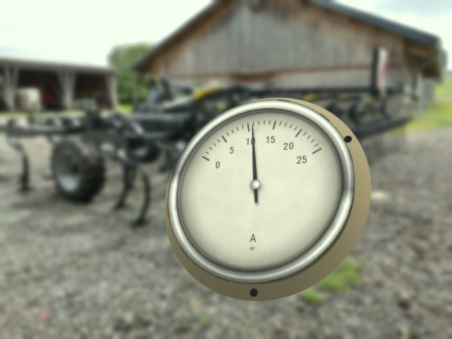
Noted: {"value": 11, "unit": "A"}
